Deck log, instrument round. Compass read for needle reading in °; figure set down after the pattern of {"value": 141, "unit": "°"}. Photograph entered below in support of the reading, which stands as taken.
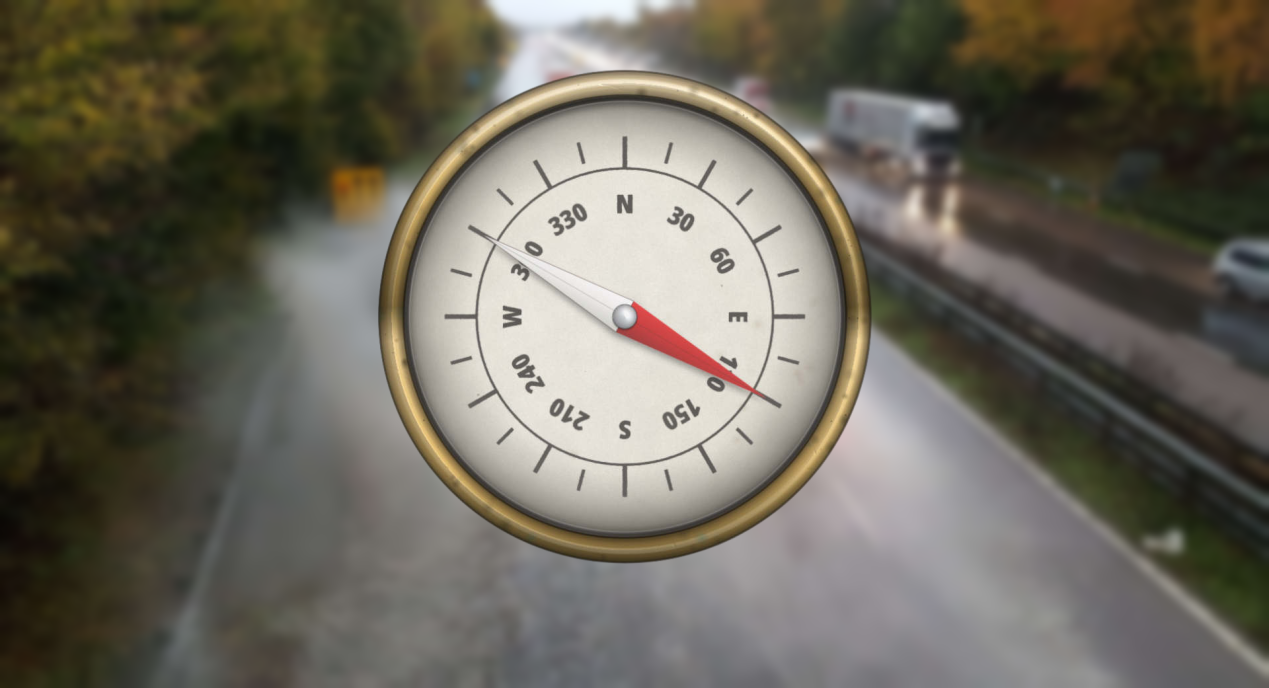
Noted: {"value": 120, "unit": "°"}
